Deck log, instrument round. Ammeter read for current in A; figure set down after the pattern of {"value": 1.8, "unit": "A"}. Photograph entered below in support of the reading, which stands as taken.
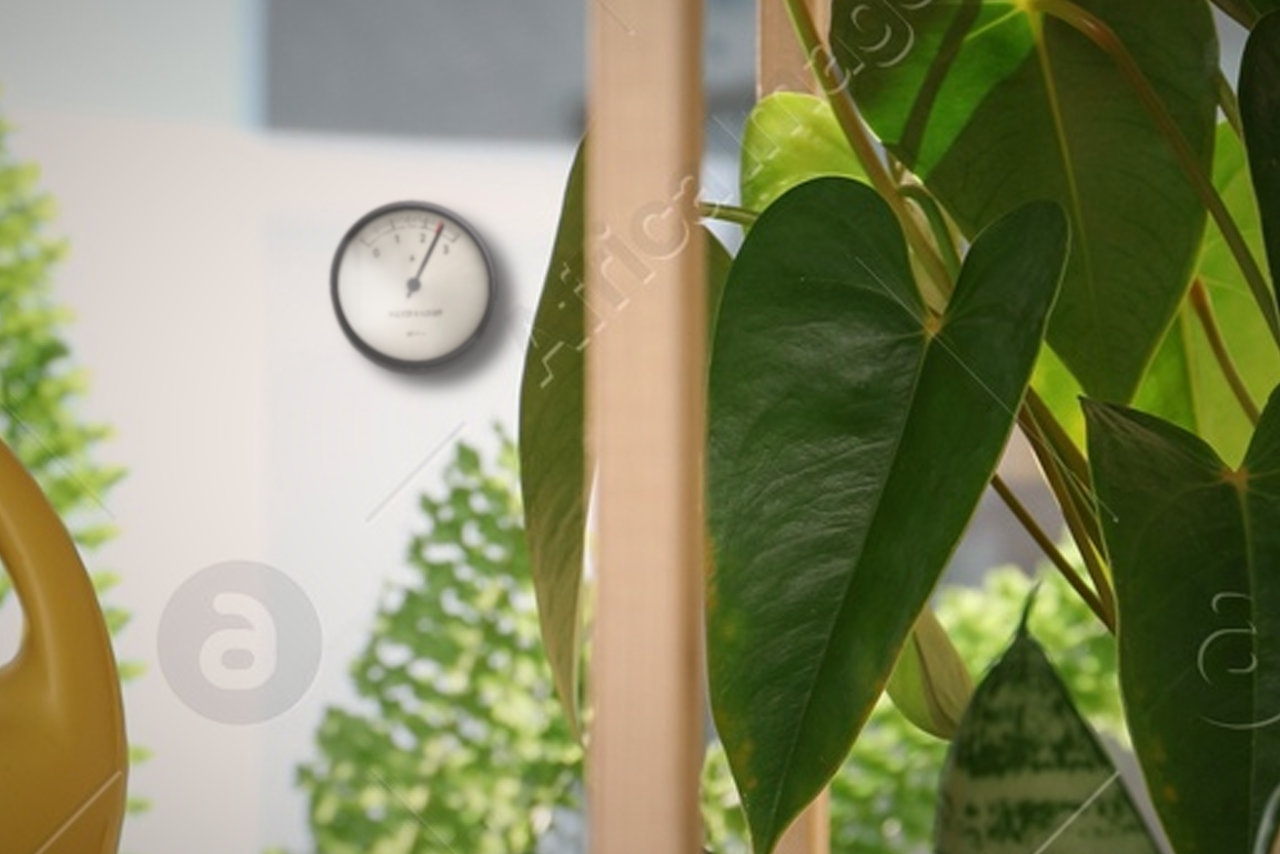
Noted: {"value": 2.5, "unit": "A"}
